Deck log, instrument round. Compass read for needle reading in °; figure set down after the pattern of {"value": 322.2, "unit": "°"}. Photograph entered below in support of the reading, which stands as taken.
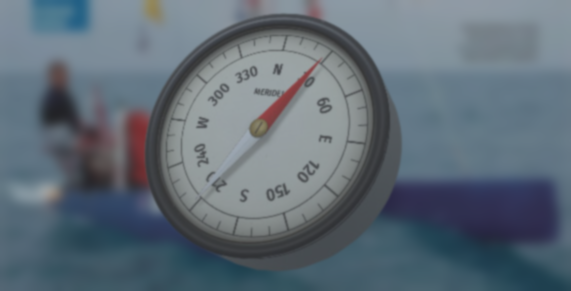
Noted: {"value": 30, "unit": "°"}
